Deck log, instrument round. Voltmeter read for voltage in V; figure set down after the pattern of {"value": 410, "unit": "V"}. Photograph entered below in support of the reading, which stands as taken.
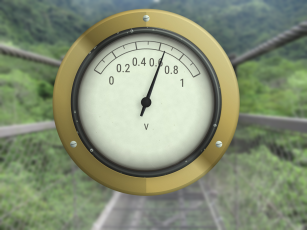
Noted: {"value": 0.65, "unit": "V"}
